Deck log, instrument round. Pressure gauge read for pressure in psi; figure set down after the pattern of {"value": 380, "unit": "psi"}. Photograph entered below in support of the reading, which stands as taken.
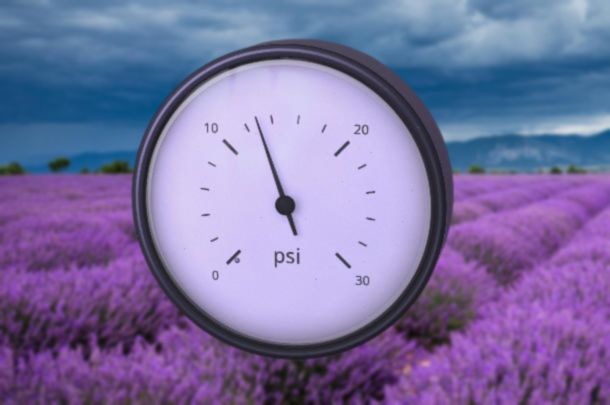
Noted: {"value": 13, "unit": "psi"}
